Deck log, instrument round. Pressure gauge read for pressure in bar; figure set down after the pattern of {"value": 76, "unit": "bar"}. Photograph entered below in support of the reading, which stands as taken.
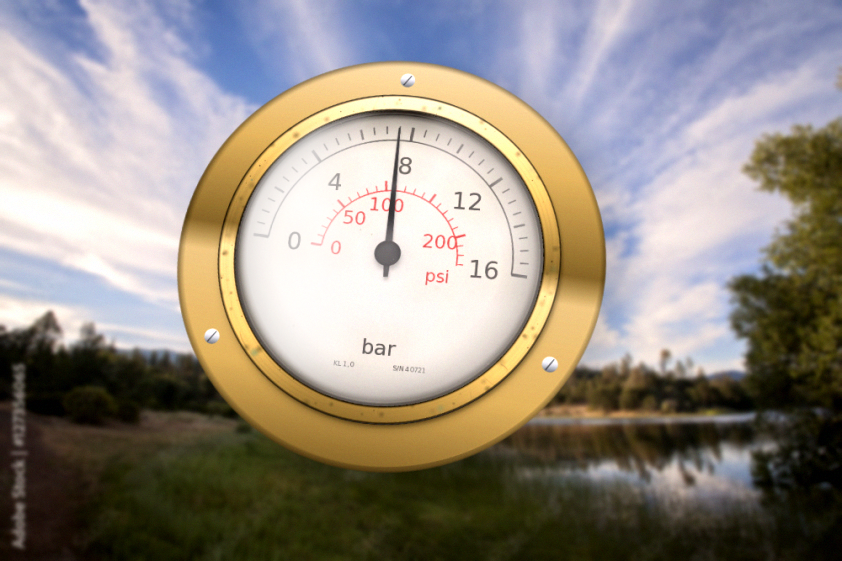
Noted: {"value": 7.5, "unit": "bar"}
